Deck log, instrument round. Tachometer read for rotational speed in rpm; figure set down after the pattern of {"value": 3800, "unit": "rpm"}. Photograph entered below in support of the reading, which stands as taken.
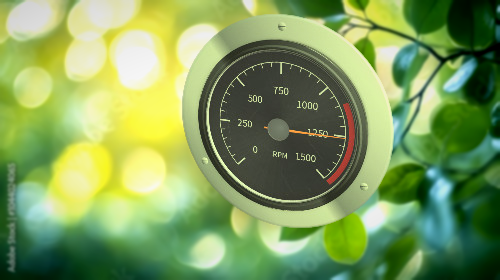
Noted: {"value": 1250, "unit": "rpm"}
